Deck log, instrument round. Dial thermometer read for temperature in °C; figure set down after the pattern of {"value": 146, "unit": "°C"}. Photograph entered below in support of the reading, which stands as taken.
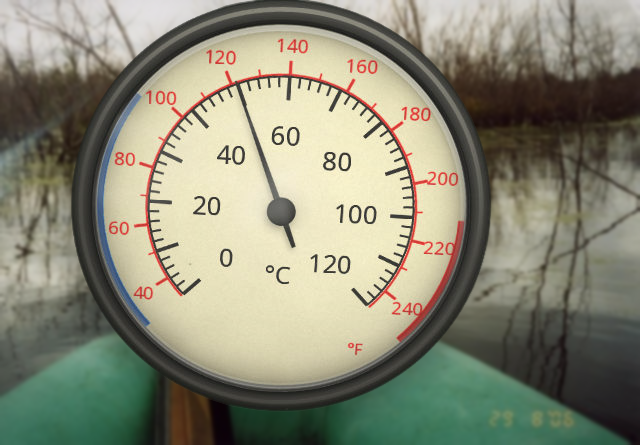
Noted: {"value": 50, "unit": "°C"}
